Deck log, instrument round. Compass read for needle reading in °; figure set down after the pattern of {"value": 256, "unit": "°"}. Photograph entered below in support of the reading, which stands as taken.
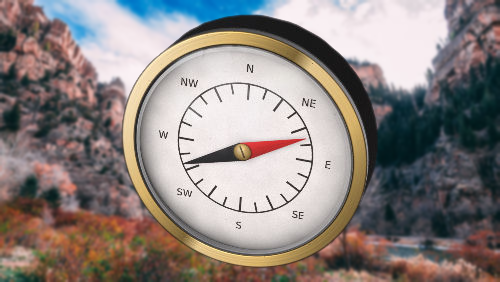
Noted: {"value": 67.5, "unit": "°"}
